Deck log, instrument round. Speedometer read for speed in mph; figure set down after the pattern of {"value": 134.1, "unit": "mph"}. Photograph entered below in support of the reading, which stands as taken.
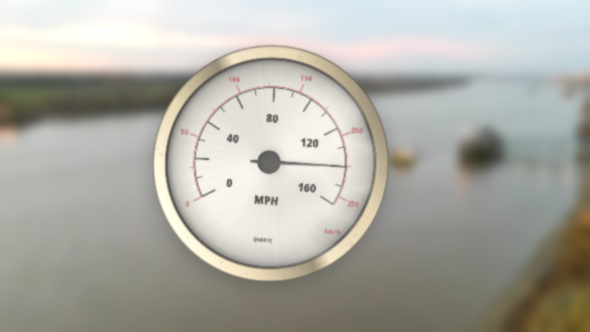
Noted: {"value": 140, "unit": "mph"}
